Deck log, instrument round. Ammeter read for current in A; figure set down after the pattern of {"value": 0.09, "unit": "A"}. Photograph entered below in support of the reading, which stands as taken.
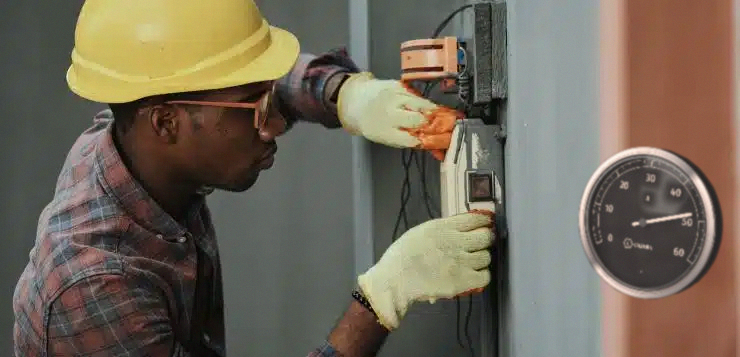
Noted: {"value": 48, "unit": "A"}
